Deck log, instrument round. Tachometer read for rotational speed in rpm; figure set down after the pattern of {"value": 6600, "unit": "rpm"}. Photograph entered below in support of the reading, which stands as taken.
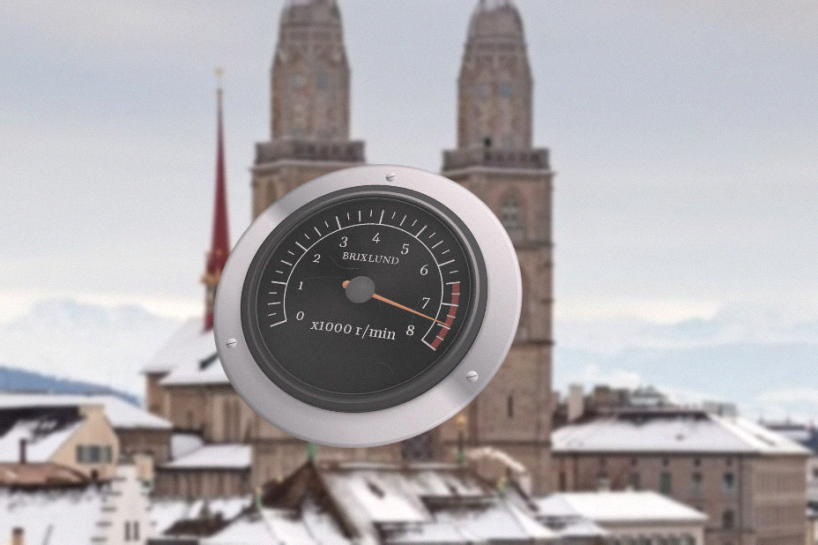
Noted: {"value": 7500, "unit": "rpm"}
